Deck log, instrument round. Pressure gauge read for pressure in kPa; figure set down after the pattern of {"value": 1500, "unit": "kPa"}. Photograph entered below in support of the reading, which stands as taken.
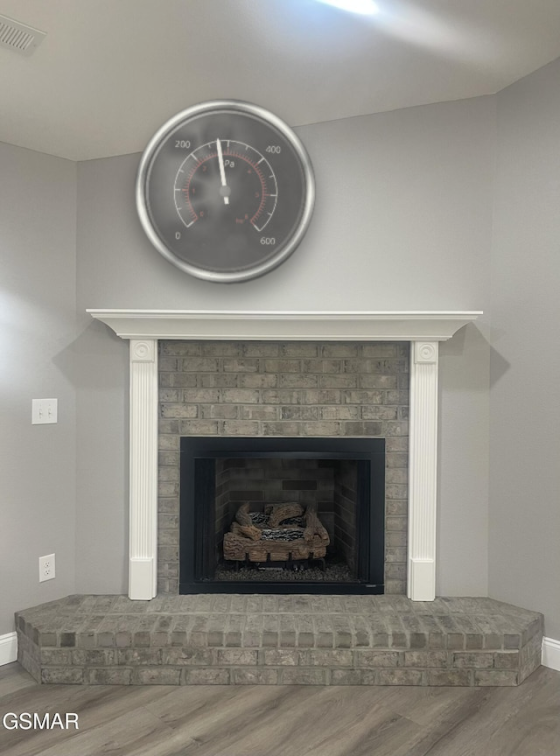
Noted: {"value": 275, "unit": "kPa"}
